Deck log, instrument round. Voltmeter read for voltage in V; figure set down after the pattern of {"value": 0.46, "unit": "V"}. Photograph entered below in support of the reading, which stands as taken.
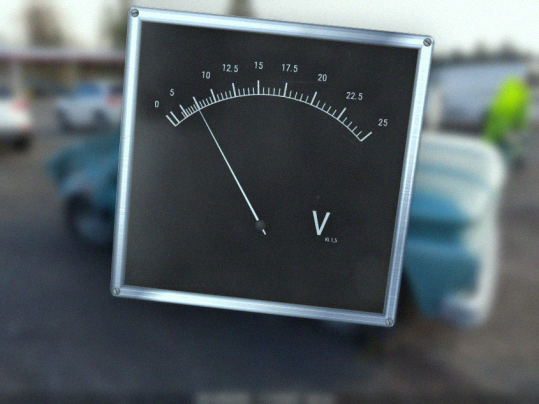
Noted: {"value": 7.5, "unit": "V"}
